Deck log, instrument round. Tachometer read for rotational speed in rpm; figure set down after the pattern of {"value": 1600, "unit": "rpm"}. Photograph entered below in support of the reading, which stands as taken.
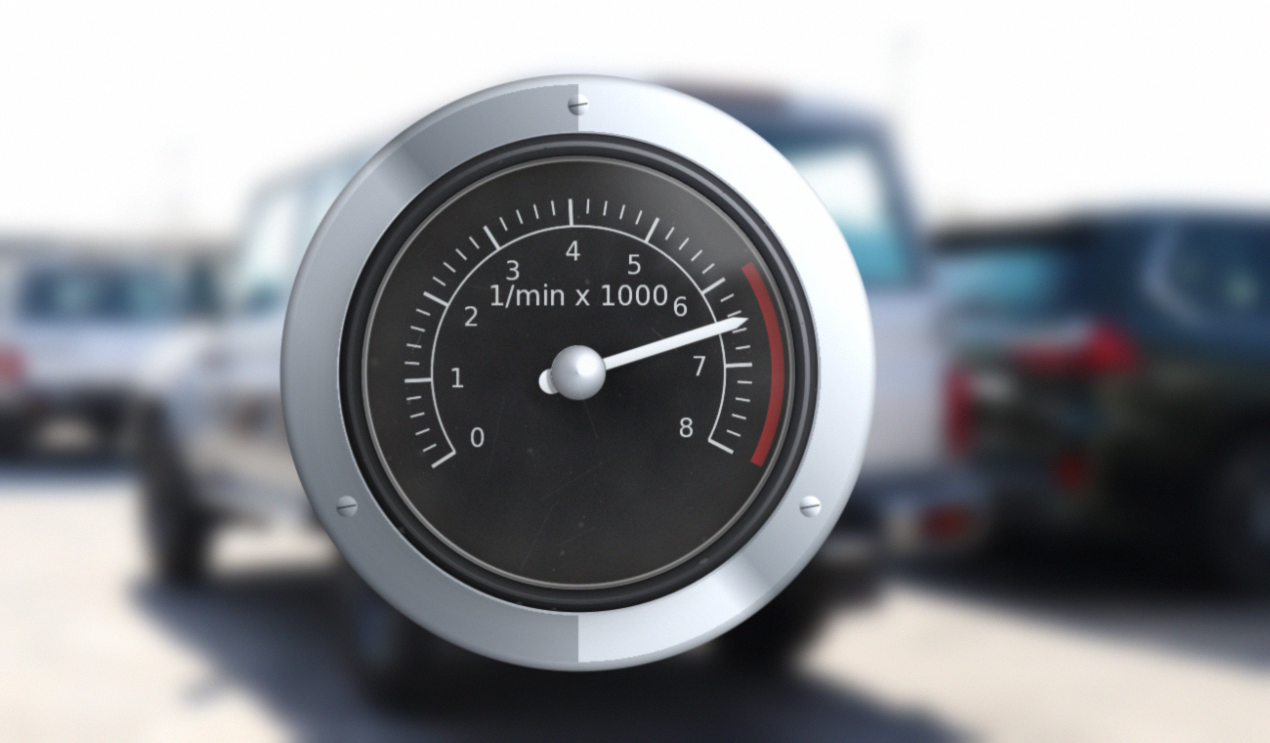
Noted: {"value": 6500, "unit": "rpm"}
